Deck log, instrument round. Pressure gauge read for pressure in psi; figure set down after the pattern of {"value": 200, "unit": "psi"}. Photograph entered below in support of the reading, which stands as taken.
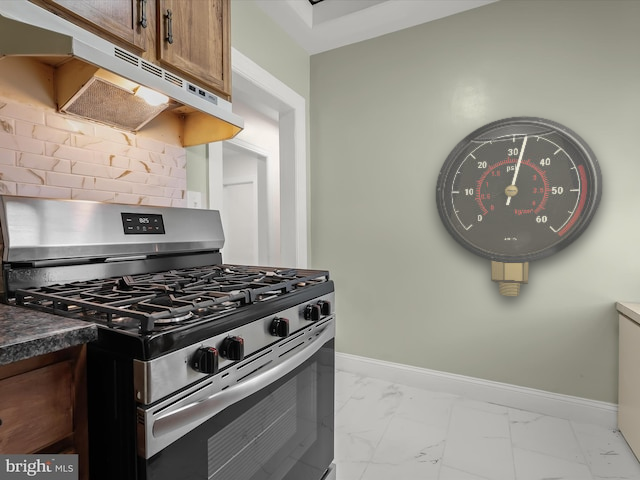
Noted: {"value": 32.5, "unit": "psi"}
